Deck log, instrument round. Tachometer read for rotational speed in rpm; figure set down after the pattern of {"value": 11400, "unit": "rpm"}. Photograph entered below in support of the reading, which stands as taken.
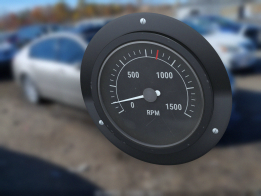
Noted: {"value": 100, "unit": "rpm"}
